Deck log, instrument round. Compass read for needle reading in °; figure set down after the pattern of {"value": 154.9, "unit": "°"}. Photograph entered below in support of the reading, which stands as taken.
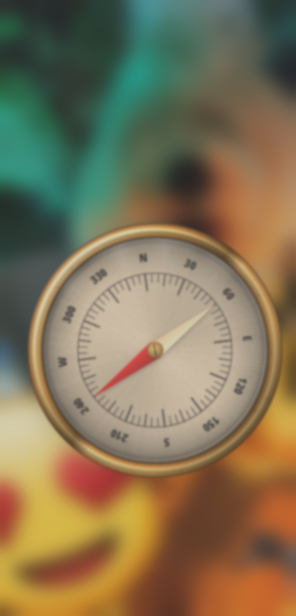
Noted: {"value": 240, "unit": "°"}
